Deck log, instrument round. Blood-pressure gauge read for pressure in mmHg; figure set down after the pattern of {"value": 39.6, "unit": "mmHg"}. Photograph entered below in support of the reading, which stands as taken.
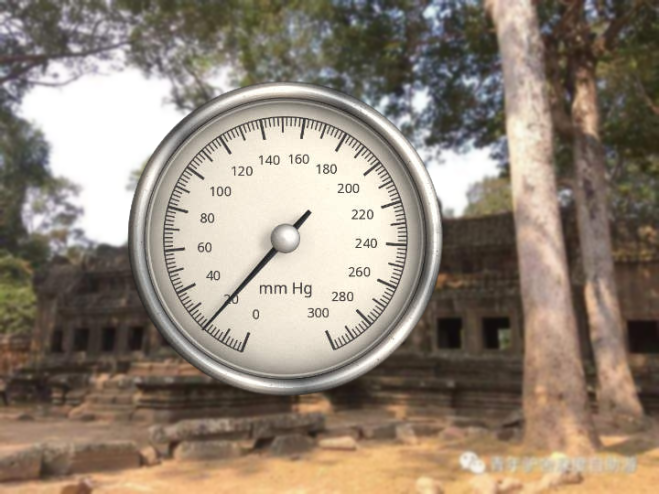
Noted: {"value": 20, "unit": "mmHg"}
